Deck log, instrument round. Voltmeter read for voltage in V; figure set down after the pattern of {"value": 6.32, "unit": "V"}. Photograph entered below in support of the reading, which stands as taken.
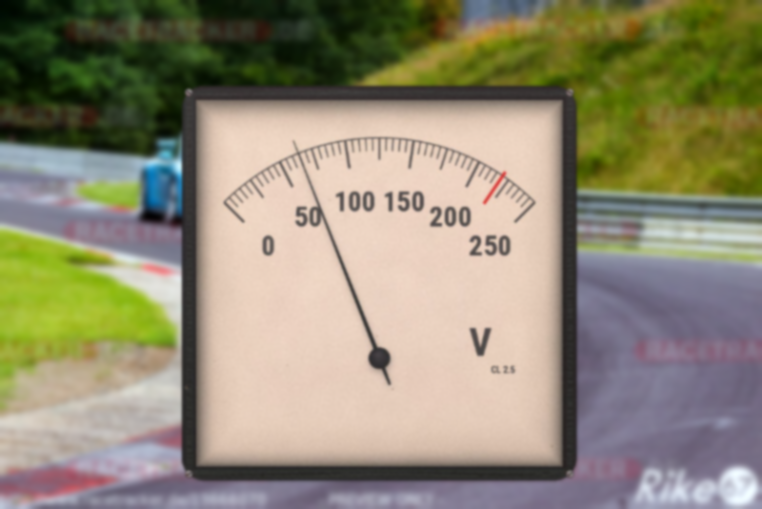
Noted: {"value": 65, "unit": "V"}
